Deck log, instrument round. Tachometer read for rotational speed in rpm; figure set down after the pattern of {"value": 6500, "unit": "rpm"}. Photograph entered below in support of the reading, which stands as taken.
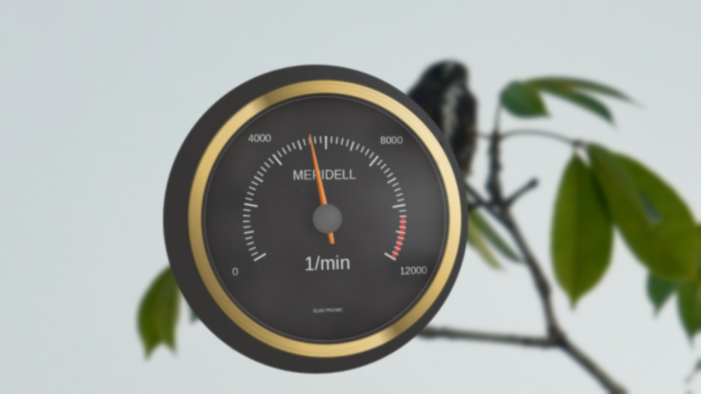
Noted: {"value": 5400, "unit": "rpm"}
